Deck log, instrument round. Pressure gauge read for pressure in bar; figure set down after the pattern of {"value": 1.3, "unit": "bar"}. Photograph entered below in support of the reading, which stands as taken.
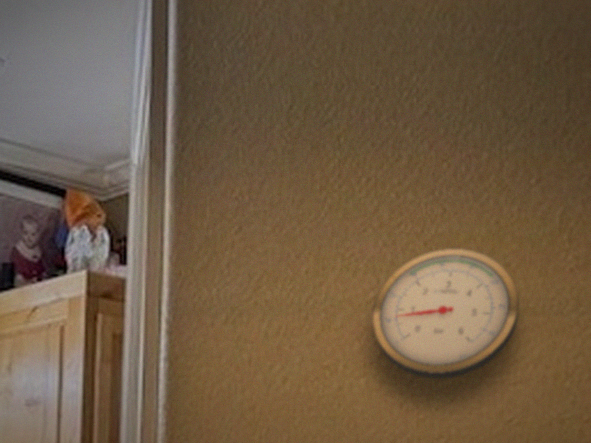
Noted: {"value": 0.75, "unit": "bar"}
